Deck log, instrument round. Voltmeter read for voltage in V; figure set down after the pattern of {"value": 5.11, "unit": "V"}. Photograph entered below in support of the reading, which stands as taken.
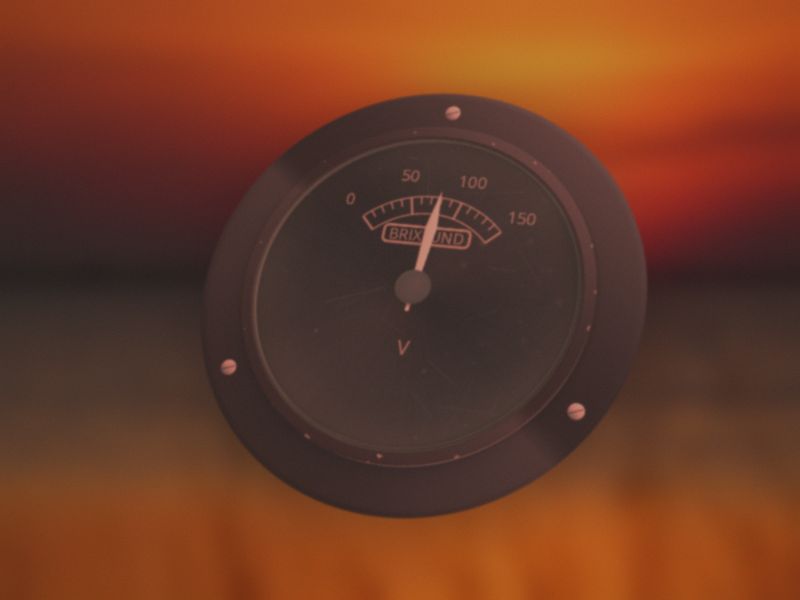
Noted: {"value": 80, "unit": "V"}
